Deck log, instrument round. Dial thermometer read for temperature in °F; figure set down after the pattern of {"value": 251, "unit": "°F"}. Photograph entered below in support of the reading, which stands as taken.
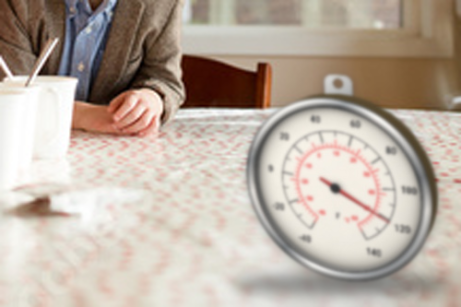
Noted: {"value": 120, "unit": "°F"}
